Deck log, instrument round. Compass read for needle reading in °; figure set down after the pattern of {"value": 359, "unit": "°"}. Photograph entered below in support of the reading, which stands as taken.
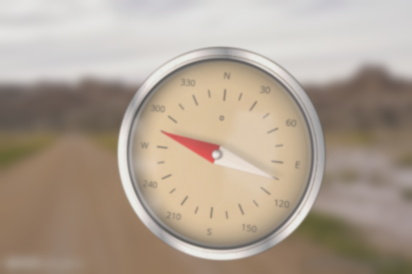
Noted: {"value": 285, "unit": "°"}
